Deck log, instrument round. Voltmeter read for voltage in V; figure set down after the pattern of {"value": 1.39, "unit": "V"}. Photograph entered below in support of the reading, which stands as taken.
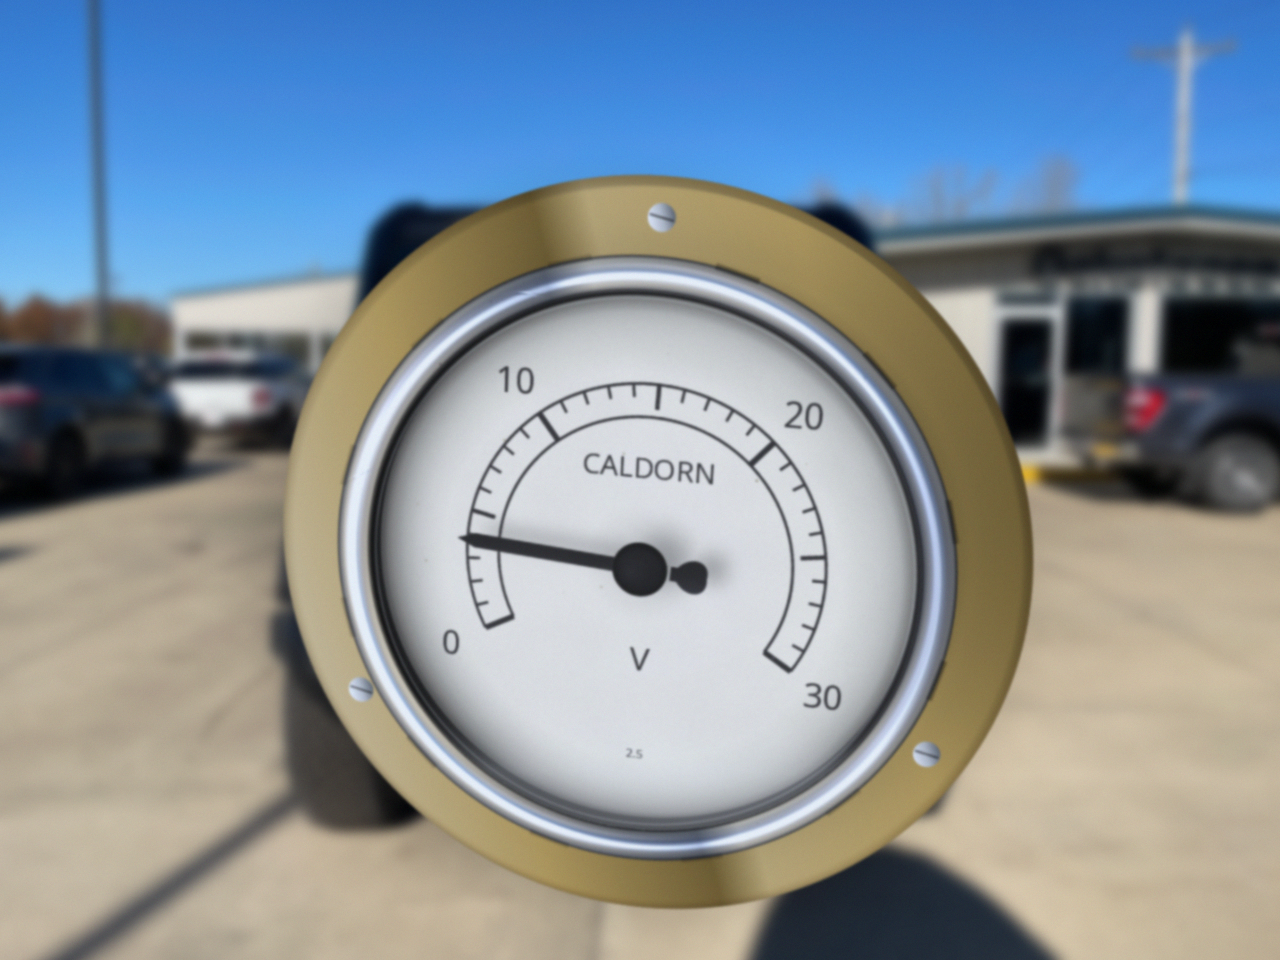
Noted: {"value": 4, "unit": "V"}
